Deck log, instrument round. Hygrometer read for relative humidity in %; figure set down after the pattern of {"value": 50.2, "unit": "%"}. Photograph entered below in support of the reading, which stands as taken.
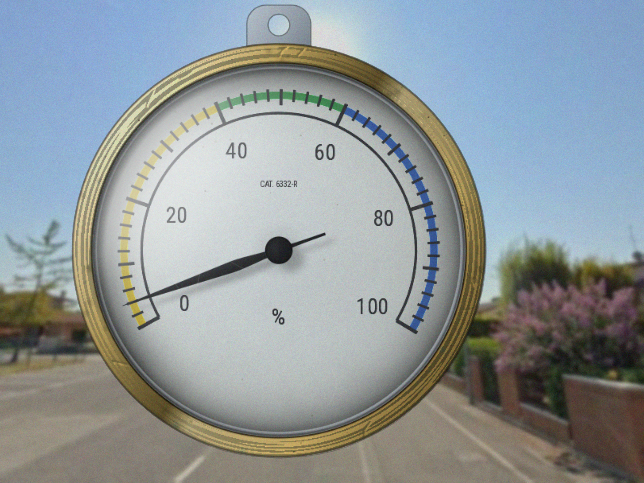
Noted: {"value": 4, "unit": "%"}
